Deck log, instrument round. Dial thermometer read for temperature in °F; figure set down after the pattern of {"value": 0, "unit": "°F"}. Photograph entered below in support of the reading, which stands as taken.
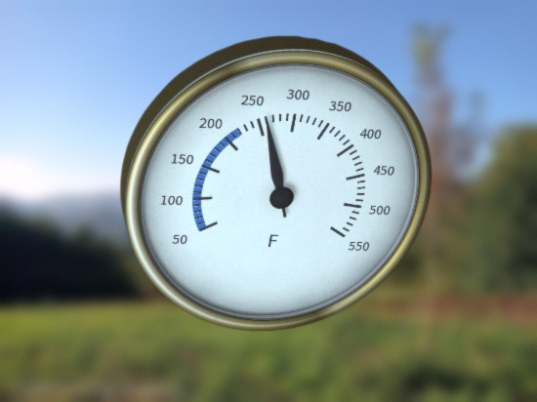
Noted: {"value": 260, "unit": "°F"}
